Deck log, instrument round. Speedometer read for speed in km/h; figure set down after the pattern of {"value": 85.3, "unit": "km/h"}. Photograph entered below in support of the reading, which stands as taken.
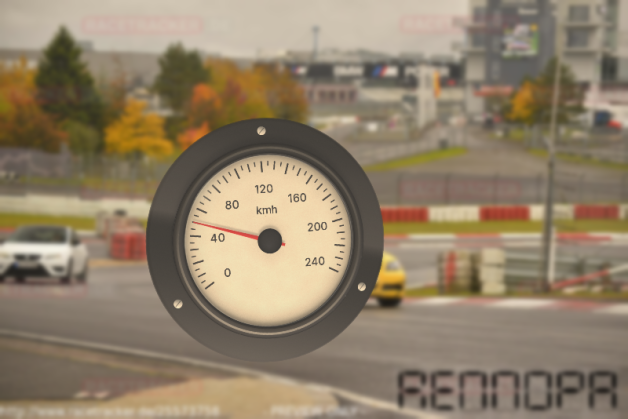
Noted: {"value": 50, "unit": "km/h"}
